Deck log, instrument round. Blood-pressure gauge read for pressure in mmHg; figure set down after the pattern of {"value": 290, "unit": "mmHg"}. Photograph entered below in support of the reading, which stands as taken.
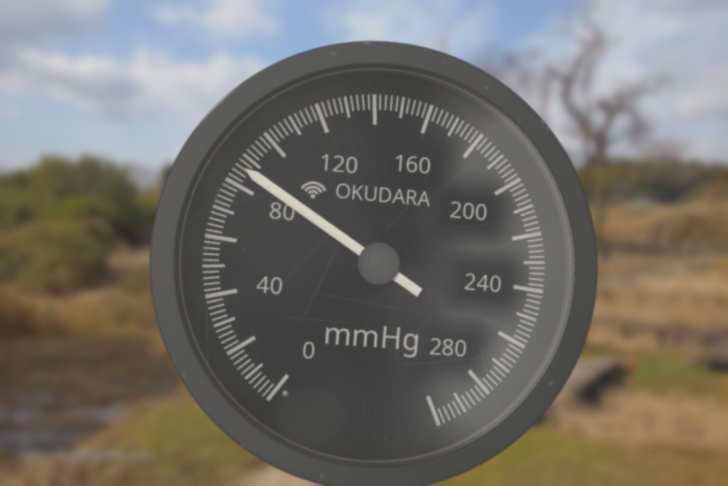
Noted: {"value": 86, "unit": "mmHg"}
